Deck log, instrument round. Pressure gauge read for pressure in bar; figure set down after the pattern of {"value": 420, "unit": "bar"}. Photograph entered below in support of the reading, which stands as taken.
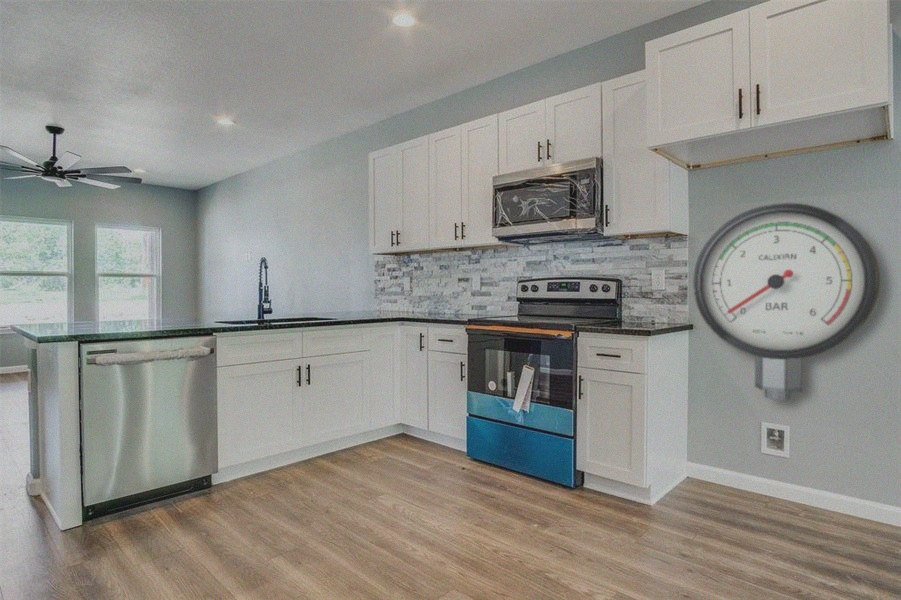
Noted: {"value": 0.2, "unit": "bar"}
